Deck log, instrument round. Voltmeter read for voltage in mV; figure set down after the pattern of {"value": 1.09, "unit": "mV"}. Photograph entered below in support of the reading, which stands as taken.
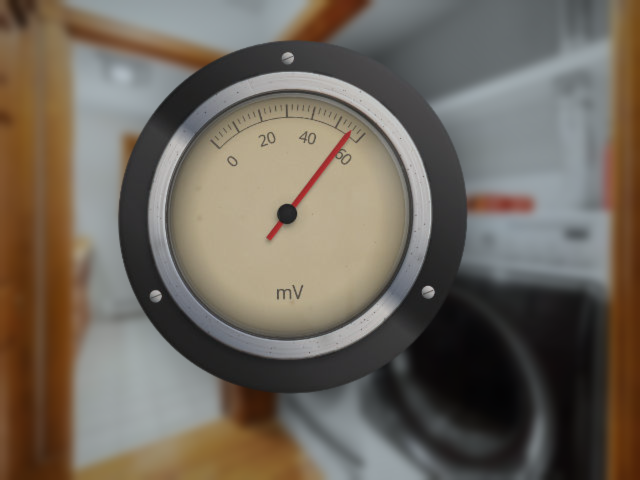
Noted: {"value": 56, "unit": "mV"}
